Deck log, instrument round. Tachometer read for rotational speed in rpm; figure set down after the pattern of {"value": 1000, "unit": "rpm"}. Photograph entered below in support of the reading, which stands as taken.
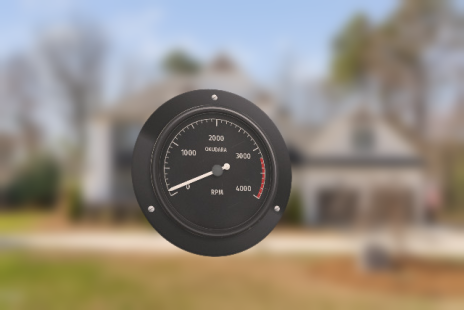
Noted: {"value": 100, "unit": "rpm"}
